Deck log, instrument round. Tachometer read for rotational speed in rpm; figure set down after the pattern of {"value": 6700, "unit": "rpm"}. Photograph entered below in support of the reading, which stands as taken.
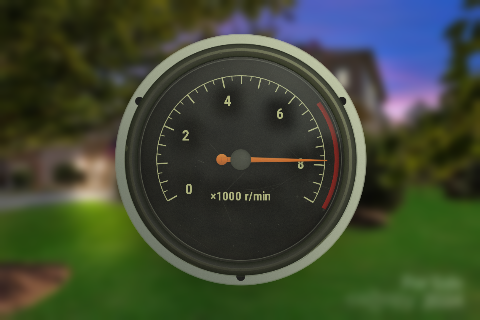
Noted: {"value": 7875, "unit": "rpm"}
